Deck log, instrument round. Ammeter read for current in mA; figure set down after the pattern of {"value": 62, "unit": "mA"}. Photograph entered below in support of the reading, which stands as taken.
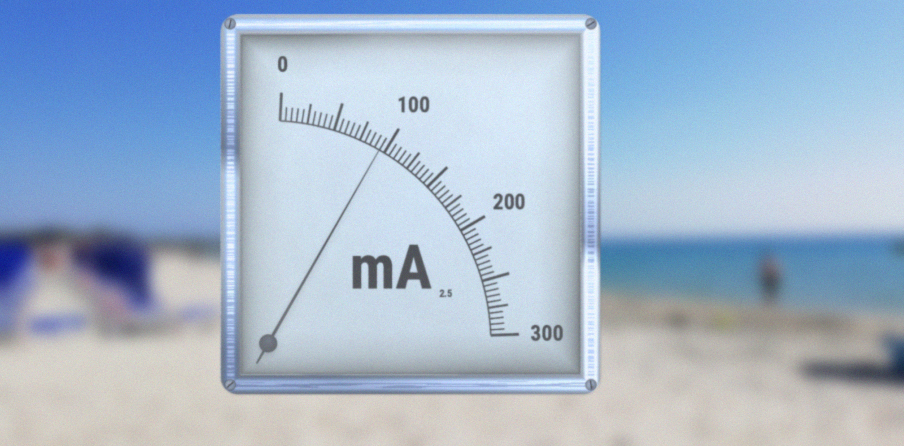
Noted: {"value": 95, "unit": "mA"}
